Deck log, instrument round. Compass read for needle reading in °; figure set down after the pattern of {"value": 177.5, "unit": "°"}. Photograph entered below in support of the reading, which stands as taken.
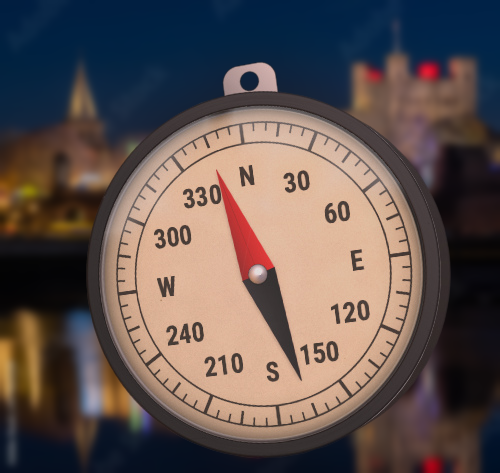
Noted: {"value": 345, "unit": "°"}
